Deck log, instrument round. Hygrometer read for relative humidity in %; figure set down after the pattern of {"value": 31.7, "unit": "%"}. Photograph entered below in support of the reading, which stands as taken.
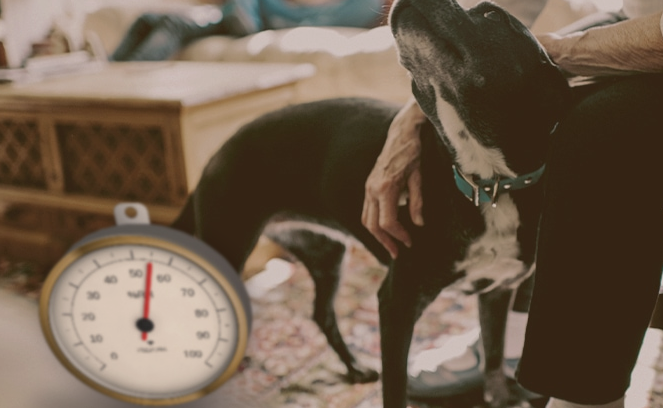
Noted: {"value": 55, "unit": "%"}
